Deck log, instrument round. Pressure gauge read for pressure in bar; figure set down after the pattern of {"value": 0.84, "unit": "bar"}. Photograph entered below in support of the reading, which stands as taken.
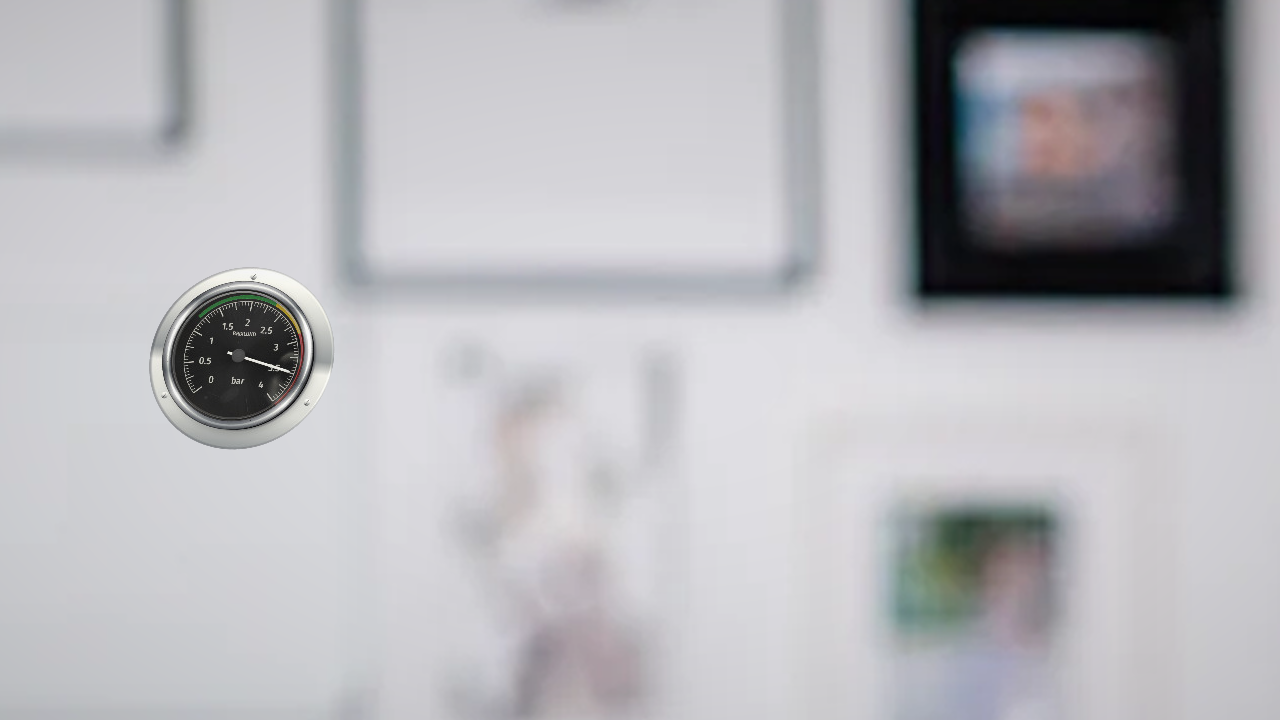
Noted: {"value": 3.5, "unit": "bar"}
